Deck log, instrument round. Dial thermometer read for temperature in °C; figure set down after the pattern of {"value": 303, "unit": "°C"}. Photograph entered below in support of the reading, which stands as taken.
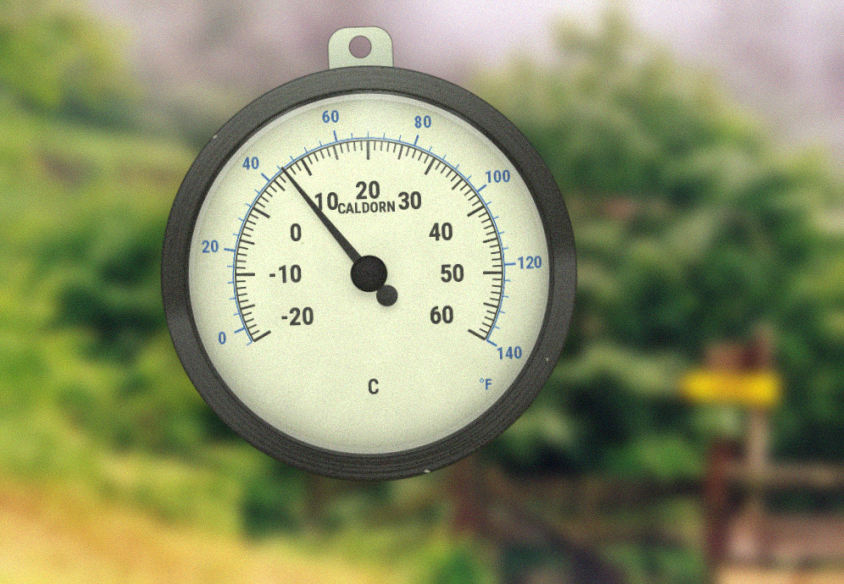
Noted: {"value": 7, "unit": "°C"}
